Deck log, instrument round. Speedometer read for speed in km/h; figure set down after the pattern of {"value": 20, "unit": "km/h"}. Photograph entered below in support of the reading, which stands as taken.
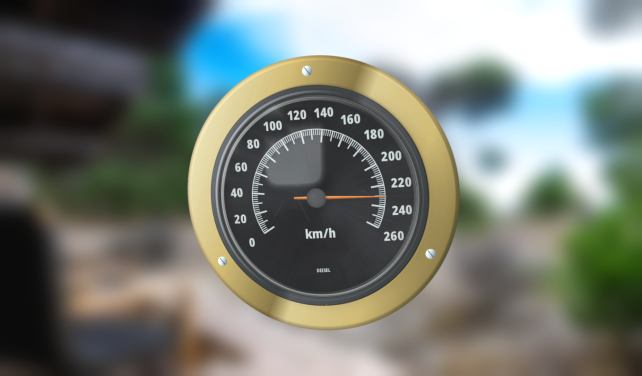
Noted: {"value": 230, "unit": "km/h"}
